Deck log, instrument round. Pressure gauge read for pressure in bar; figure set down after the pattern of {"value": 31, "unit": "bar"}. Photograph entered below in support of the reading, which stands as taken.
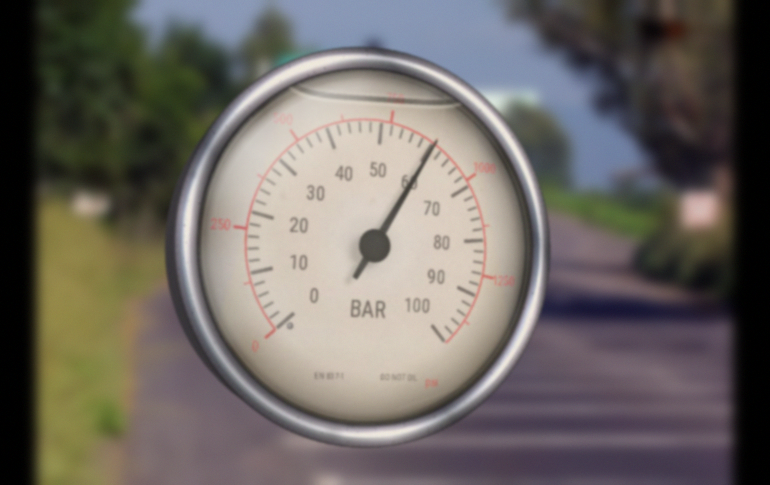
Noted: {"value": 60, "unit": "bar"}
